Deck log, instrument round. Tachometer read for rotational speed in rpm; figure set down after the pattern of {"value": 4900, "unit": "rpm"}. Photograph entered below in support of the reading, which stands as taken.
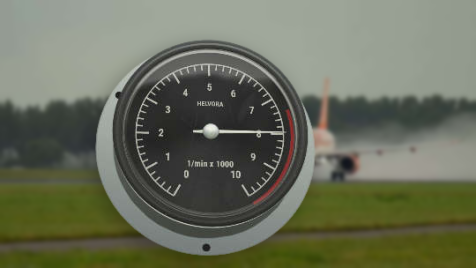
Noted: {"value": 8000, "unit": "rpm"}
